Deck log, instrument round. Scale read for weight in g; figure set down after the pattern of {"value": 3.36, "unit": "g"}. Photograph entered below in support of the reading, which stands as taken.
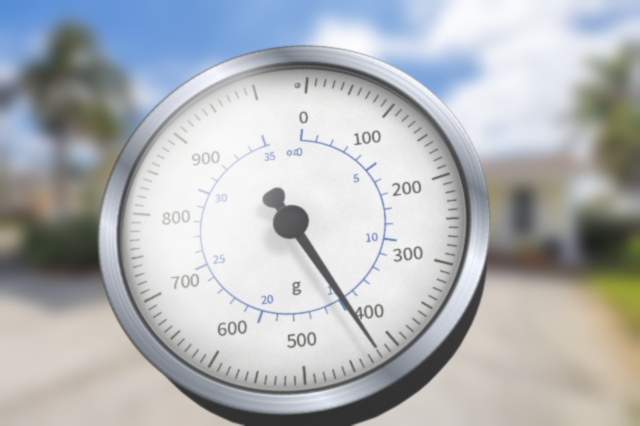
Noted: {"value": 420, "unit": "g"}
